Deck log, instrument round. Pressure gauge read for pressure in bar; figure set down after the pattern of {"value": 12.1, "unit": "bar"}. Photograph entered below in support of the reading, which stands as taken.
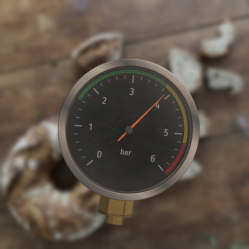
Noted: {"value": 3.9, "unit": "bar"}
